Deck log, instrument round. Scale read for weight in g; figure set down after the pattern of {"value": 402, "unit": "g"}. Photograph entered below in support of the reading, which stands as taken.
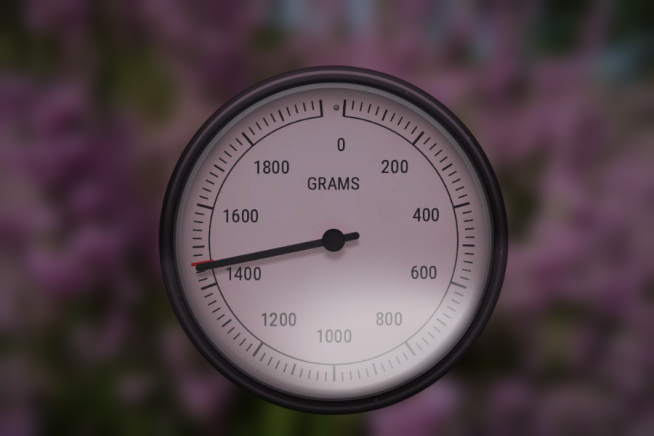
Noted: {"value": 1450, "unit": "g"}
